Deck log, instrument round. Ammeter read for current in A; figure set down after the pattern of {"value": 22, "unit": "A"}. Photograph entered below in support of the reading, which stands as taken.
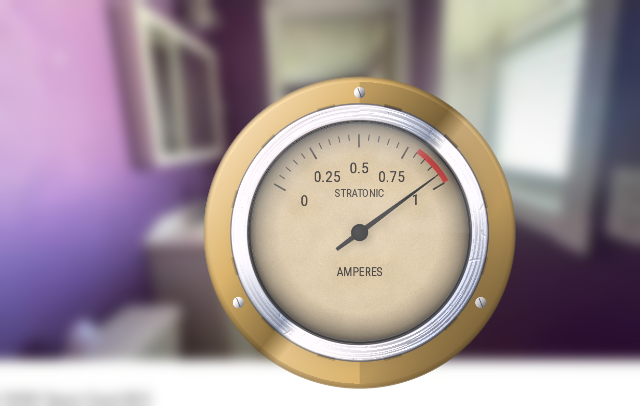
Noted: {"value": 0.95, "unit": "A"}
